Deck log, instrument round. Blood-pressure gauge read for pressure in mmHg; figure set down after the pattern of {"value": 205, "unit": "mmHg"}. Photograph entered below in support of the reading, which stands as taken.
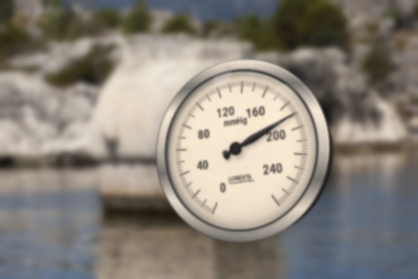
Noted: {"value": 190, "unit": "mmHg"}
